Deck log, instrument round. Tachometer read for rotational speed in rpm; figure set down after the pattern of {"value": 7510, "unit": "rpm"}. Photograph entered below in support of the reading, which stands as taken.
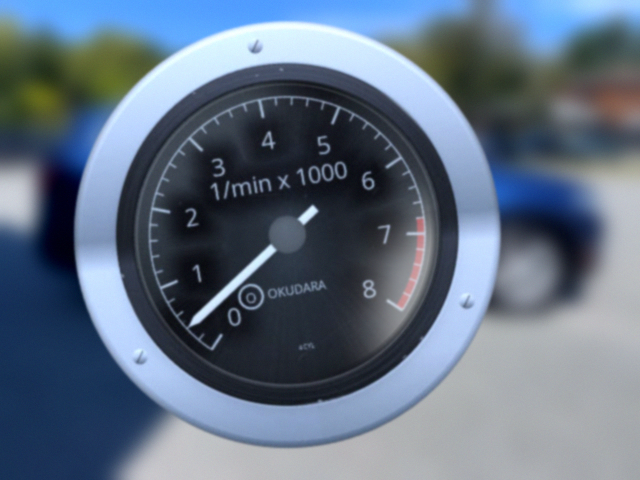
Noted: {"value": 400, "unit": "rpm"}
